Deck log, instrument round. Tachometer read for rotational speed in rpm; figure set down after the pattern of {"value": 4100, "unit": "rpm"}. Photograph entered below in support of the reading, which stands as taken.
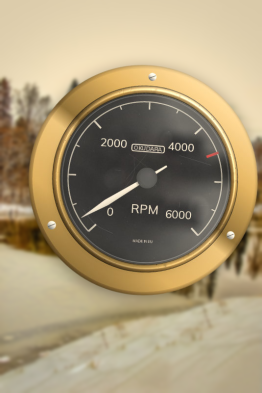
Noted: {"value": 250, "unit": "rpm"}
